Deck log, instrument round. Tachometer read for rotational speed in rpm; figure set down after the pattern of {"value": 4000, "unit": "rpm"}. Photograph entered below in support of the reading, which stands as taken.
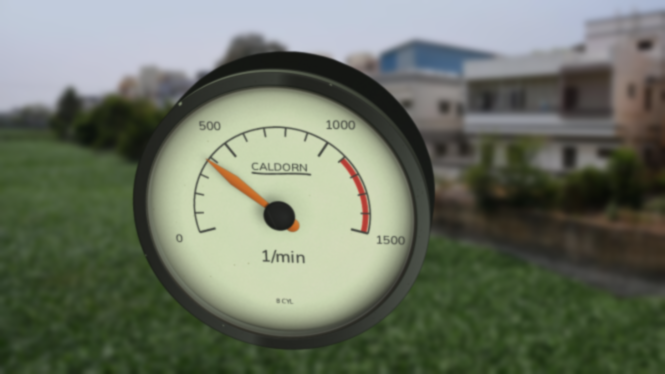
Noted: {"value": 400, "unit": "rpm"}
